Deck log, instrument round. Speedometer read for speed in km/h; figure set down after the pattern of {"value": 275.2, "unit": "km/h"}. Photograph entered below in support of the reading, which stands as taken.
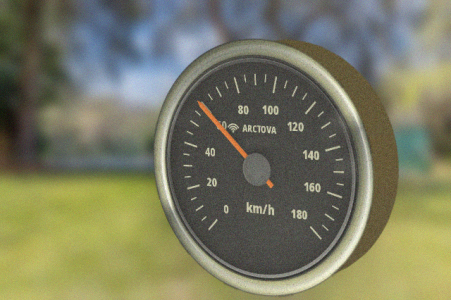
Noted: {"value": 60, "unit": "km/h"}
